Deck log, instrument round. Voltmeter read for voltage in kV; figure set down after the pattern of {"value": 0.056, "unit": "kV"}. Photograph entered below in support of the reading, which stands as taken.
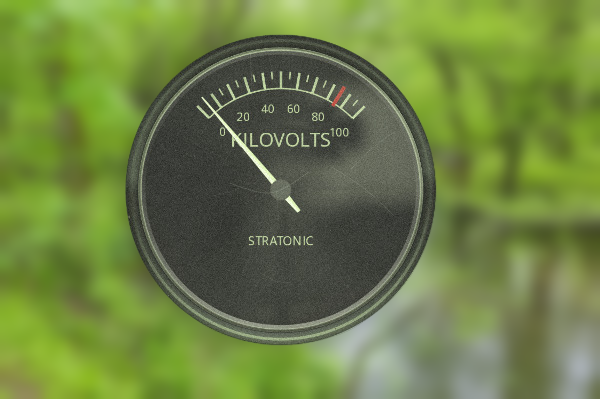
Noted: {"value": 5, "unit": "kV"}
